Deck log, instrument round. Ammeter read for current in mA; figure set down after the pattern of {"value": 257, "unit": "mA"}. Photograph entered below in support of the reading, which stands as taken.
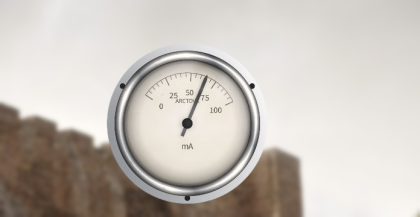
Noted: {"value": 65, "unit": "mA"}
